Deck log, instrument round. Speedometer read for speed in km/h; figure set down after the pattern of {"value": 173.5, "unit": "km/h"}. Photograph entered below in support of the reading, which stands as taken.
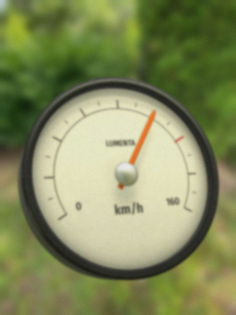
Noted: {"value": 100, "unit": "km/h"}
